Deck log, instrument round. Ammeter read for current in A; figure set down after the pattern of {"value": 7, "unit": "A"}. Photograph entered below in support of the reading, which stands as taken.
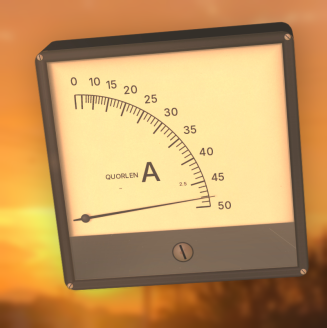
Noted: {"value": 48, "unit": "A"}
